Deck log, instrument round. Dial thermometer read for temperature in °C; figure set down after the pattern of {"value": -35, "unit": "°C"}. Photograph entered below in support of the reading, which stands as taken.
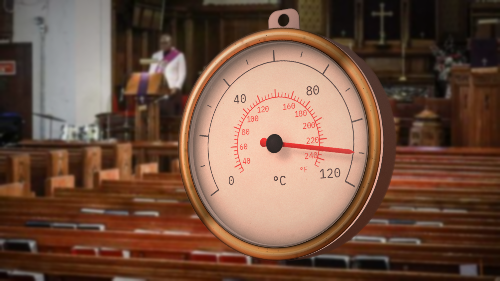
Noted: {"value": 110, "unit": "°C"}
